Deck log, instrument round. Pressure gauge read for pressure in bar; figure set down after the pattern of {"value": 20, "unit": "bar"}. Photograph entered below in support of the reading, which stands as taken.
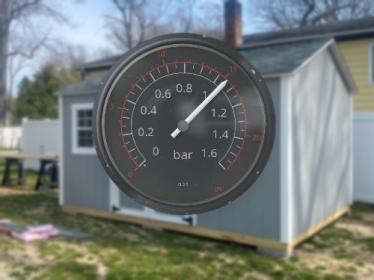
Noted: {"value": 1.05, "unit": "bar"}
